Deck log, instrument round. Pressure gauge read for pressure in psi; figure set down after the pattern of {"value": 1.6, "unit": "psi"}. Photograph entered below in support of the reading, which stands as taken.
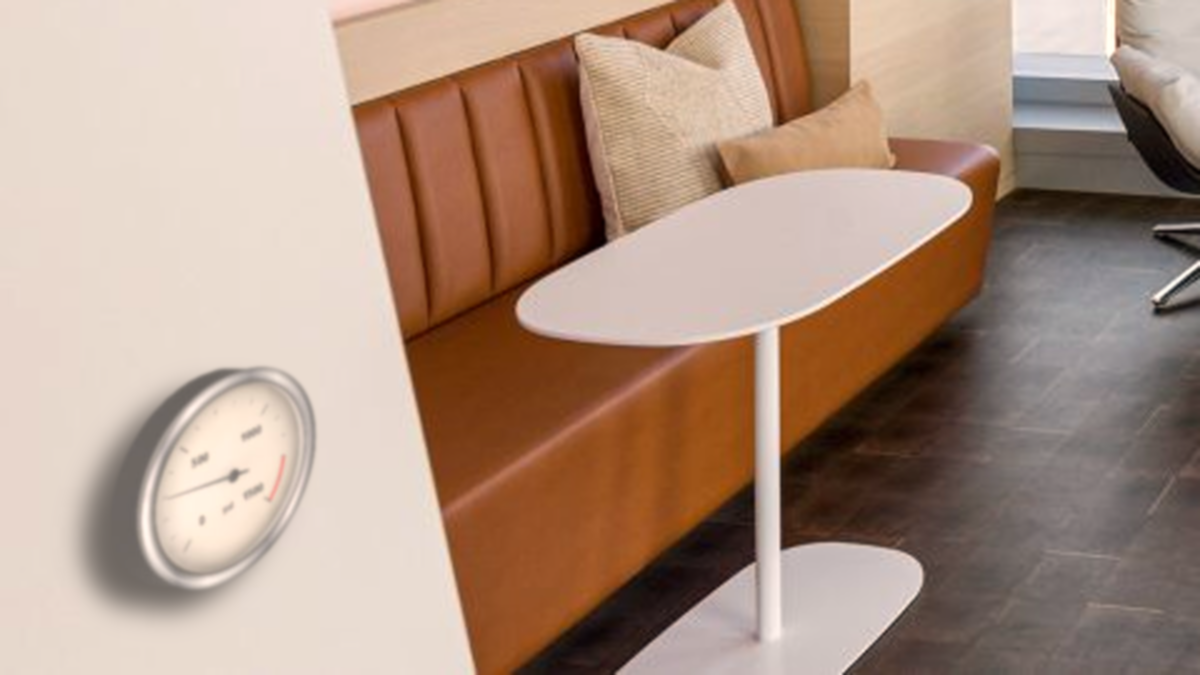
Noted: {"value": 300, "unit": "psi"}
